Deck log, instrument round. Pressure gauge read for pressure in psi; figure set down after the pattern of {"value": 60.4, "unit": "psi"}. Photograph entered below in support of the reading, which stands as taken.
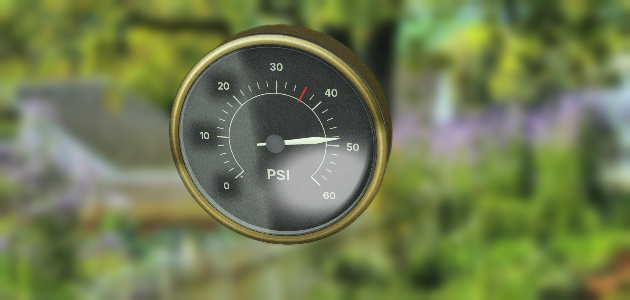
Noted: {"value": 48, "unit": "psi"}
